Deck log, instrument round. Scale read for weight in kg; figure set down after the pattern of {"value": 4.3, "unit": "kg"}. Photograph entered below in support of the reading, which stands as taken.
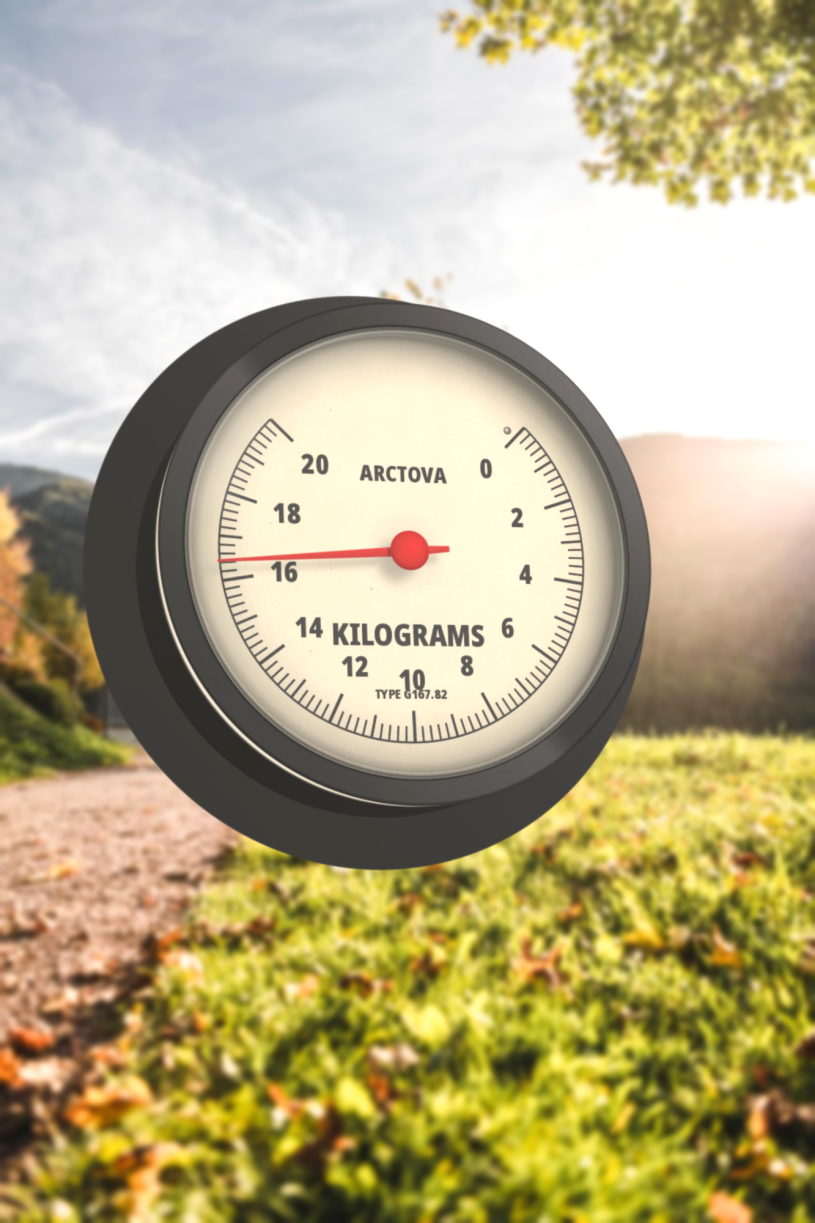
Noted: {"value": 16.4, "unit": "kg"}
